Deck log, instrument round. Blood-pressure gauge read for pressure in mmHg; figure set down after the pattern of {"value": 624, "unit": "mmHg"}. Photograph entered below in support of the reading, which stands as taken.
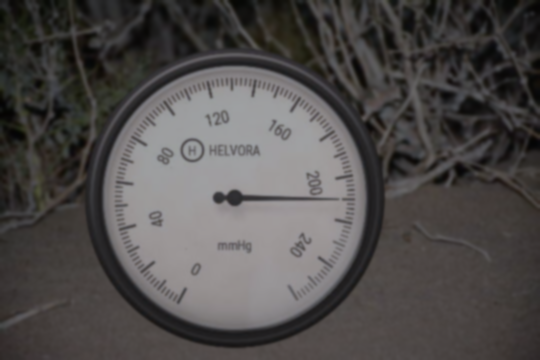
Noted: {"value": 210, "unit": "mmHg"}
